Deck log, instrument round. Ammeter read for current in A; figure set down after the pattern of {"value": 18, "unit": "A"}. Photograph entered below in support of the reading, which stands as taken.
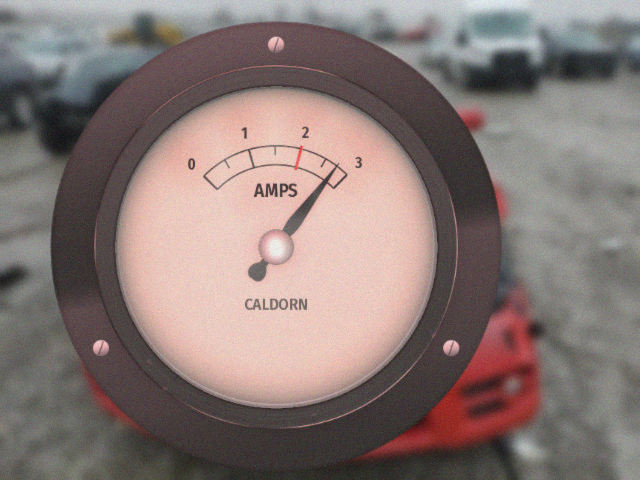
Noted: {"value": 2.75, "unit": "A"}
